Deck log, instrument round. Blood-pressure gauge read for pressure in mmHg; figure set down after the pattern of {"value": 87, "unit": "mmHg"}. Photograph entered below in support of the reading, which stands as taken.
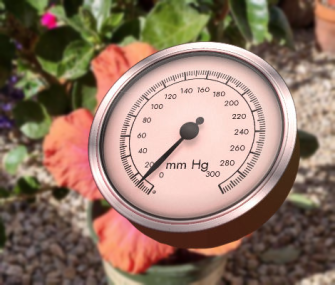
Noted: {"value": 10, "unit": "mmHg"}
